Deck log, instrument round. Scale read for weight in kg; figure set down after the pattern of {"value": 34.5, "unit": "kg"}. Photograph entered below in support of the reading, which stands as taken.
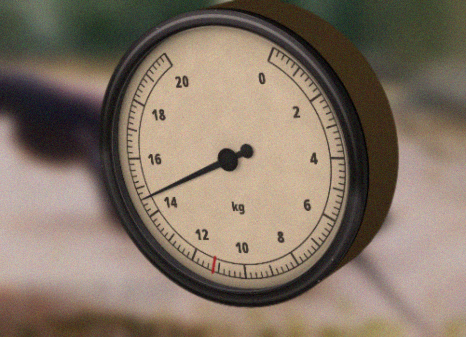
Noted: {"value": 14.6, "unit": "kg"}
